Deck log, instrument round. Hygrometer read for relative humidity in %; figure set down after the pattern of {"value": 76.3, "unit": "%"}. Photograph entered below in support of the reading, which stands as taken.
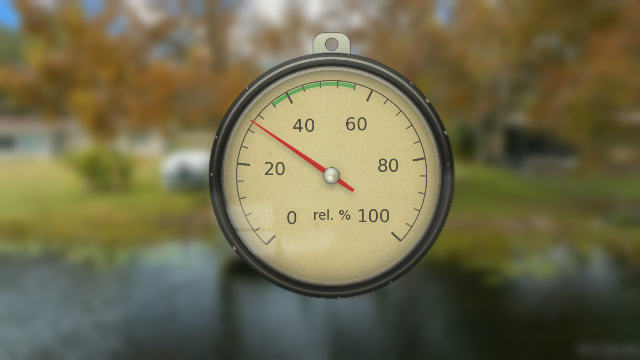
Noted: {"value": 30, "unit": "%"}
